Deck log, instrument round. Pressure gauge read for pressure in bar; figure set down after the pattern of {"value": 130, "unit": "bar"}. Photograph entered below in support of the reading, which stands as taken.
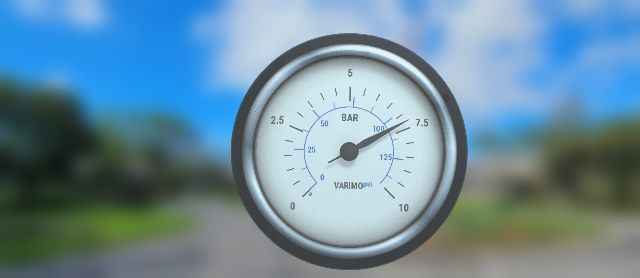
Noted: {"value": 7.25, "unit": "bar"}
